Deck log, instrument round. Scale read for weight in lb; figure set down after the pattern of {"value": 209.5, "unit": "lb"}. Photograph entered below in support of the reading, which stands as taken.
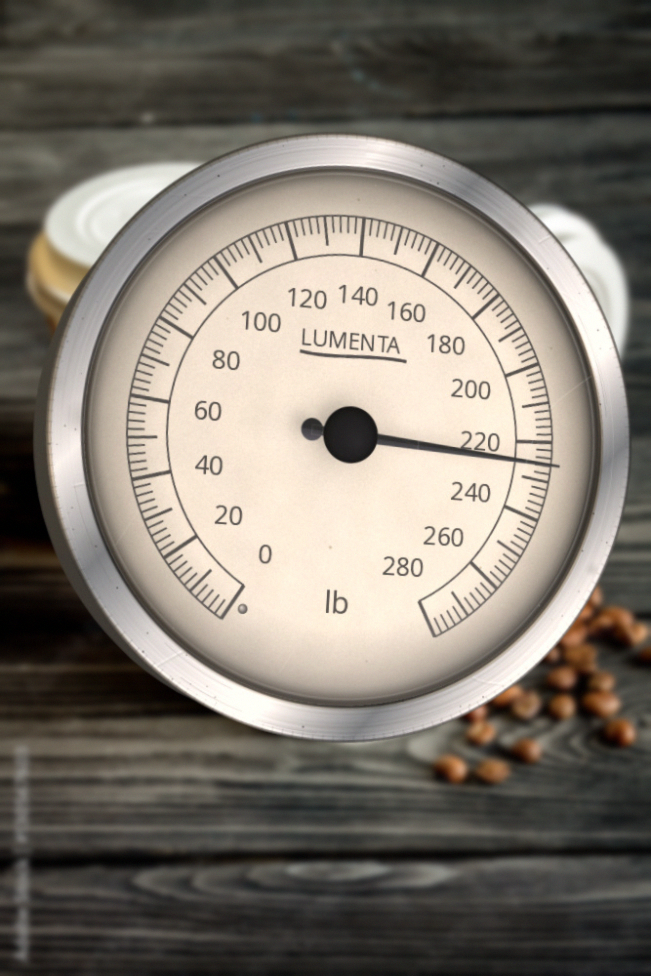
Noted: {"value": 226, "unit": "lb"}
